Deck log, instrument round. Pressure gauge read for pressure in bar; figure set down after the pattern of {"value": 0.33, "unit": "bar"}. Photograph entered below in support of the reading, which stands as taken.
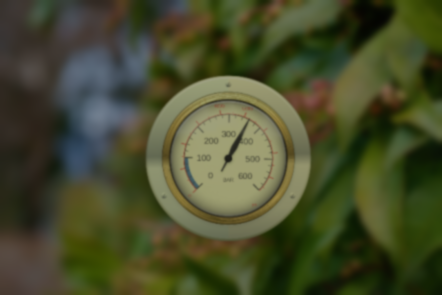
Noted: {"value": 360, "unit": "bar"}
